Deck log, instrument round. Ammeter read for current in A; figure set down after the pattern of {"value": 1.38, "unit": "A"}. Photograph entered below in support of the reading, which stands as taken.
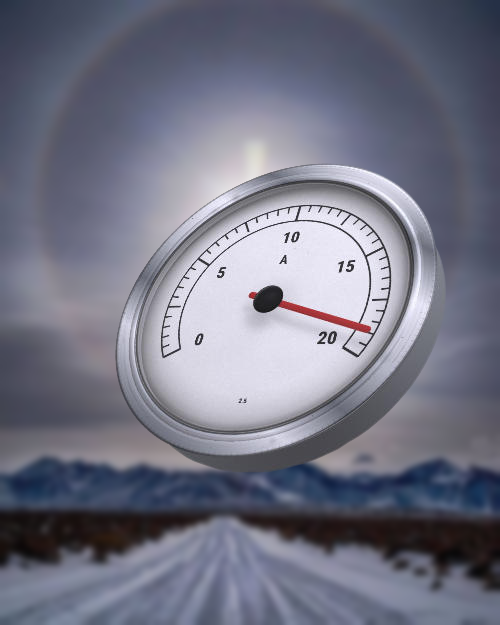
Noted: {"value": 19, "unit": "A"}
